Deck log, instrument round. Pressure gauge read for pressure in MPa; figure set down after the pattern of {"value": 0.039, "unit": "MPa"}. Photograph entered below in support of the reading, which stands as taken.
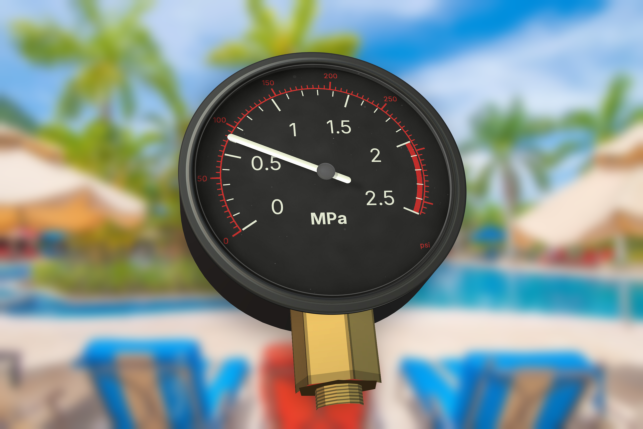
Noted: {"value": 0.6, "unit": "MPa"}
